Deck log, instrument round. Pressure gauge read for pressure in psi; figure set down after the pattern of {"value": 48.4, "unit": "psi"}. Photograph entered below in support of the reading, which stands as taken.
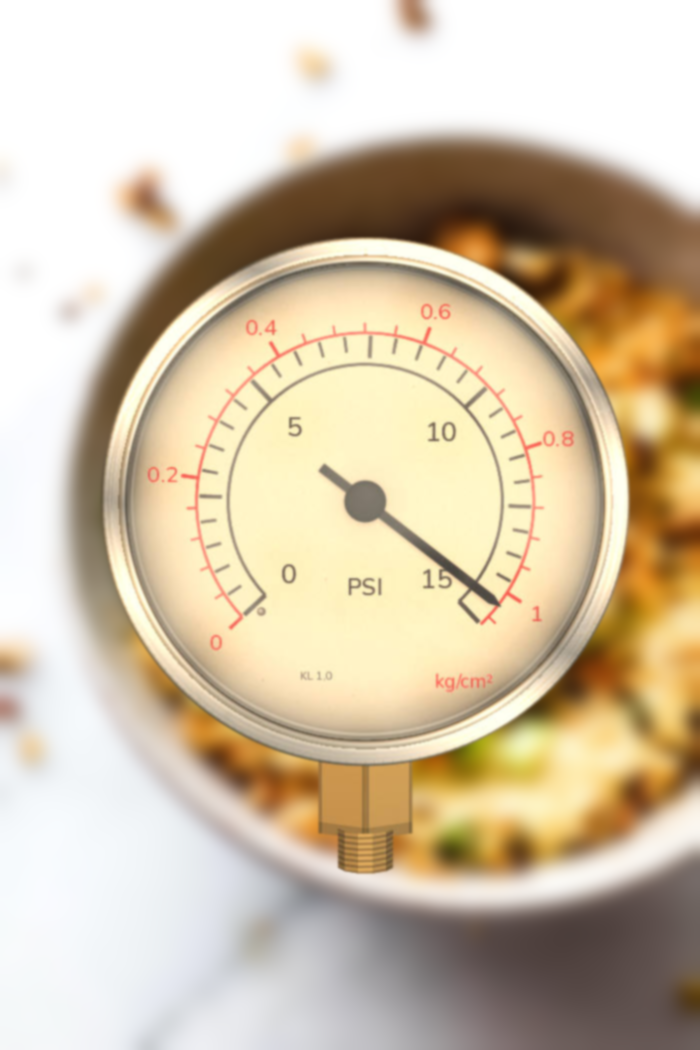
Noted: {"value": 14.5, "unit": "psi"}
